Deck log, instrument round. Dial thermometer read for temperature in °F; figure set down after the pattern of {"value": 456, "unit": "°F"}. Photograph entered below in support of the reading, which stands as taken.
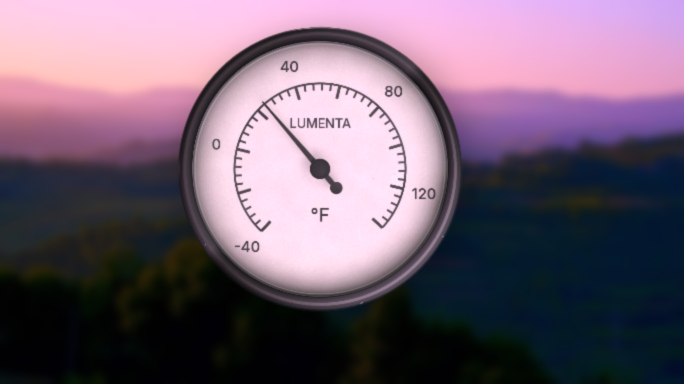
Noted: {"value": 24, "unit": "°F"}
